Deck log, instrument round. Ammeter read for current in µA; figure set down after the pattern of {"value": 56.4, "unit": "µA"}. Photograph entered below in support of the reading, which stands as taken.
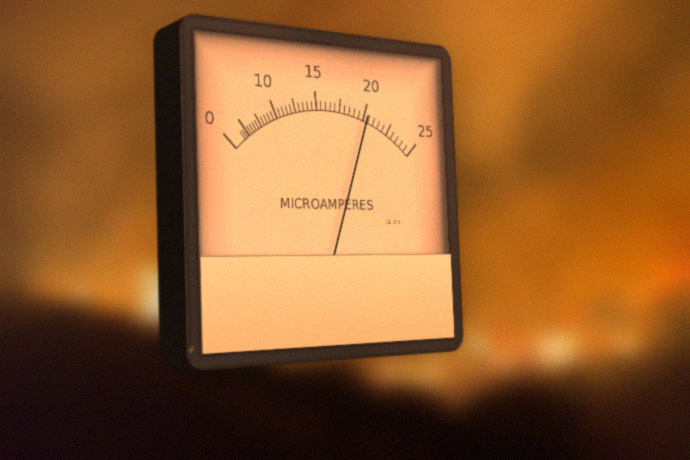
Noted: {"value": 20, "unit": "µA"}
